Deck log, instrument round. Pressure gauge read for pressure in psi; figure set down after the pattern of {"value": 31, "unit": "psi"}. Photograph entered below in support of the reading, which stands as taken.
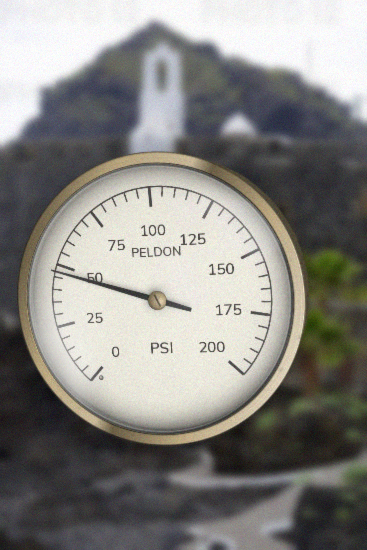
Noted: {"value": 47.5, "unit": "psi"}
